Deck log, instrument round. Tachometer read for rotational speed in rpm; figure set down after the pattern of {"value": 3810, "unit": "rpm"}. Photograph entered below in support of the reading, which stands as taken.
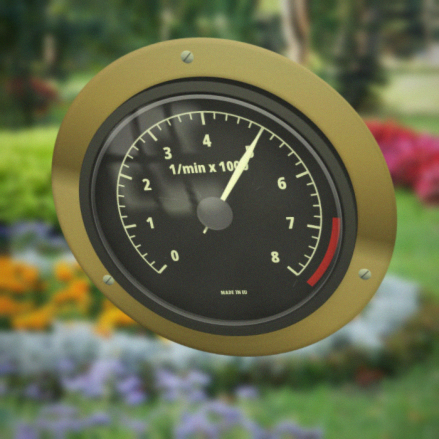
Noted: {"value": 5000, "unit": "rpm"}
